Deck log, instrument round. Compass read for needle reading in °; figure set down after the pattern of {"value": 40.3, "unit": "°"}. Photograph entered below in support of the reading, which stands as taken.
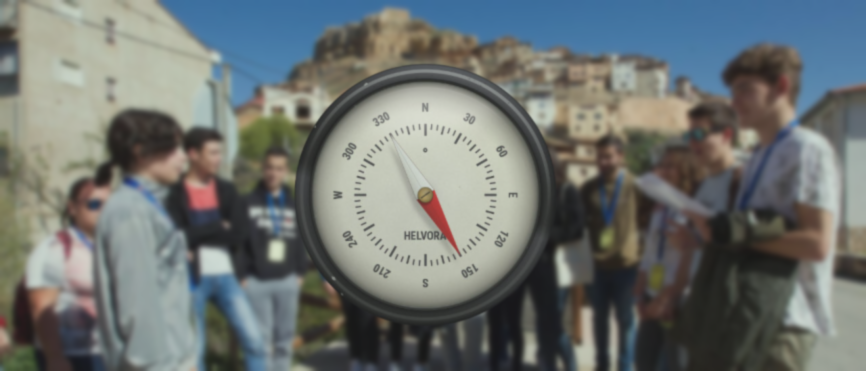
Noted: {"value": 150, "unit": "°"}
